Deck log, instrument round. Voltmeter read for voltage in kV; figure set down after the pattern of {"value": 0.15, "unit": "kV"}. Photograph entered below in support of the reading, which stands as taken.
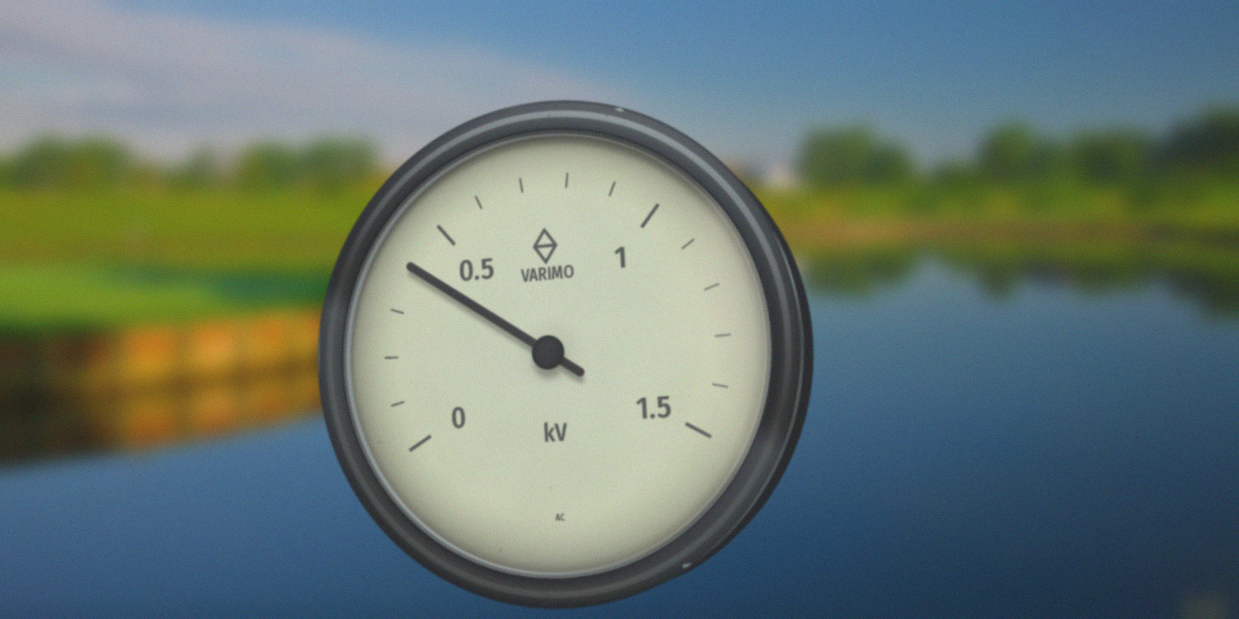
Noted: {"value": 0.4, "unit": "kV"}
